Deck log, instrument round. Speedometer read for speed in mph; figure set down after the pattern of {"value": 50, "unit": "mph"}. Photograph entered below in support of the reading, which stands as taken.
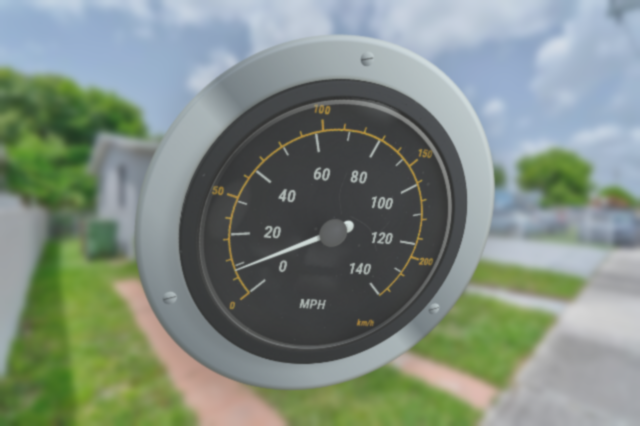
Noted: {"value": 10, "unit": "mph"}
